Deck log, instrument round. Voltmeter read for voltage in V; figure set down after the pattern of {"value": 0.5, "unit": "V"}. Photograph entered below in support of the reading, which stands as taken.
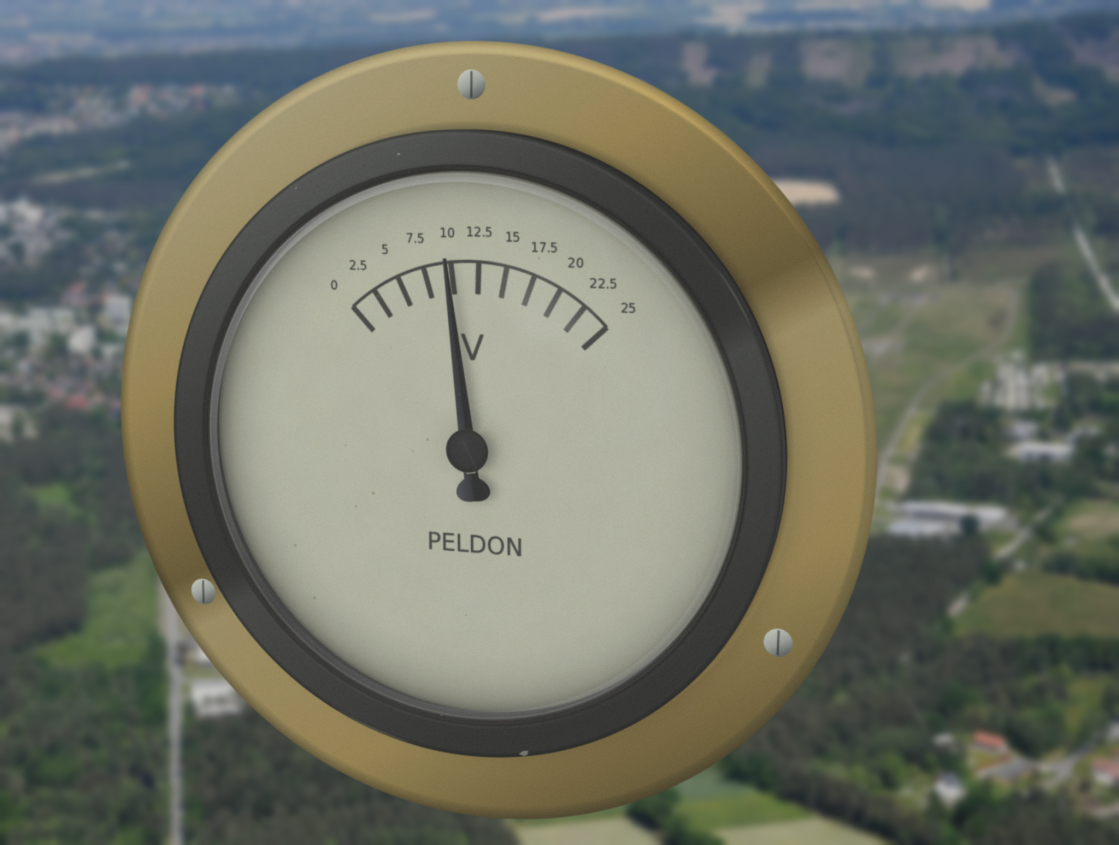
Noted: {"value": 10, "unit": "V"}
